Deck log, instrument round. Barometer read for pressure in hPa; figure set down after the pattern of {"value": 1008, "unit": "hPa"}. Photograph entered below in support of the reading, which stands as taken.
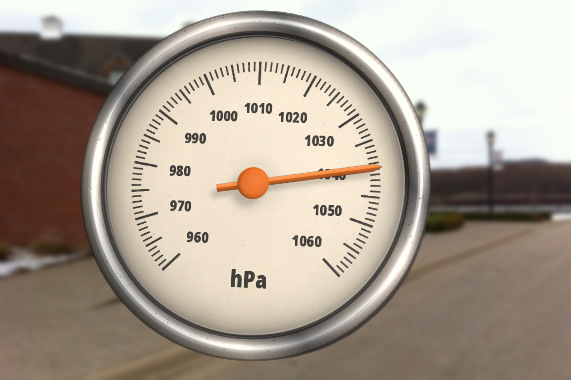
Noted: {"value": 1040, "unit": "hPa"}
